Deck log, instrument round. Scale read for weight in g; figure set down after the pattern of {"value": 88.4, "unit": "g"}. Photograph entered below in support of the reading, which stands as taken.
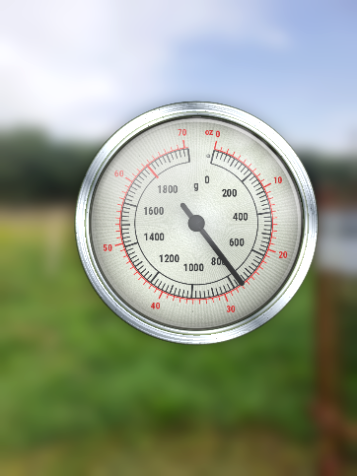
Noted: {"value": 760, "unit": "g"}
